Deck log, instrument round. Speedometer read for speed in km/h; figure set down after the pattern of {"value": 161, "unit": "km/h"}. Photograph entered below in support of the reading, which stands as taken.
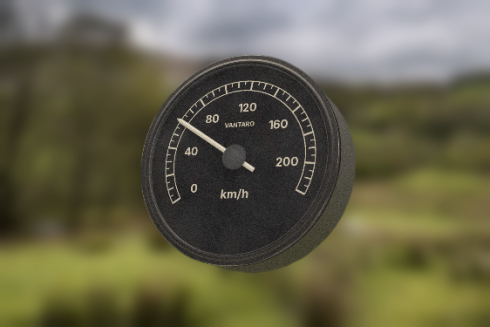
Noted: {"value": 60, "unit": "km/h"}
